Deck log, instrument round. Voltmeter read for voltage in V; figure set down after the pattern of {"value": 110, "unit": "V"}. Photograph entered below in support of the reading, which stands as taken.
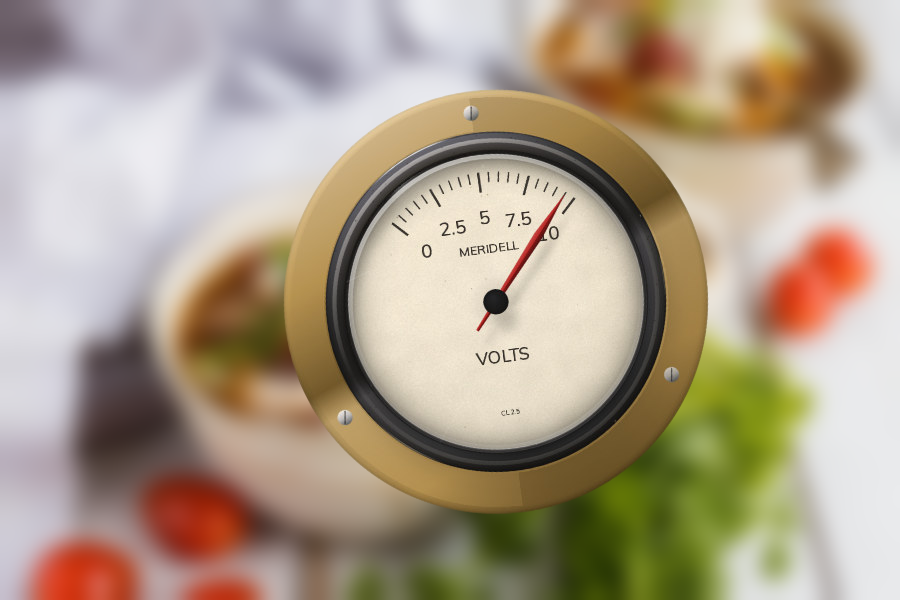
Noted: {"value": 9.5, "unit": "V"}
